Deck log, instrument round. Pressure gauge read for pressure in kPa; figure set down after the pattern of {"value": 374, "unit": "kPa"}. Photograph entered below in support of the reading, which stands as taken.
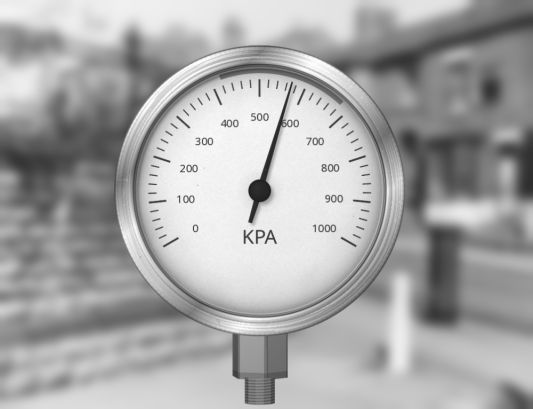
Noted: {"value": 570, "unit": "kPa"}
